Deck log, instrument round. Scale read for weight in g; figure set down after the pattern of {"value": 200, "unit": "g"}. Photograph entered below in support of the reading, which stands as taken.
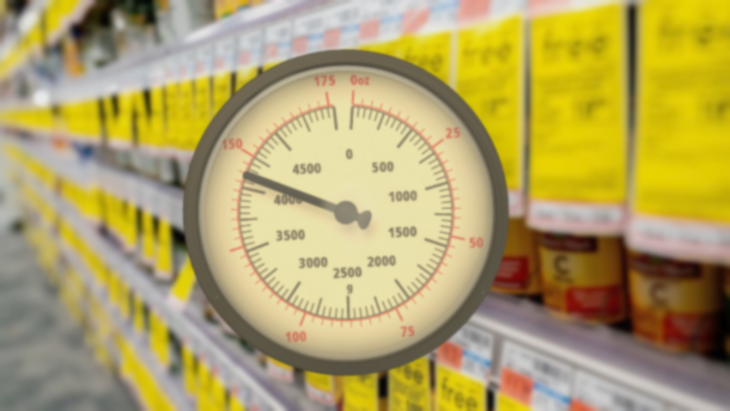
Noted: {"value": 4100, "unit": "g"}
